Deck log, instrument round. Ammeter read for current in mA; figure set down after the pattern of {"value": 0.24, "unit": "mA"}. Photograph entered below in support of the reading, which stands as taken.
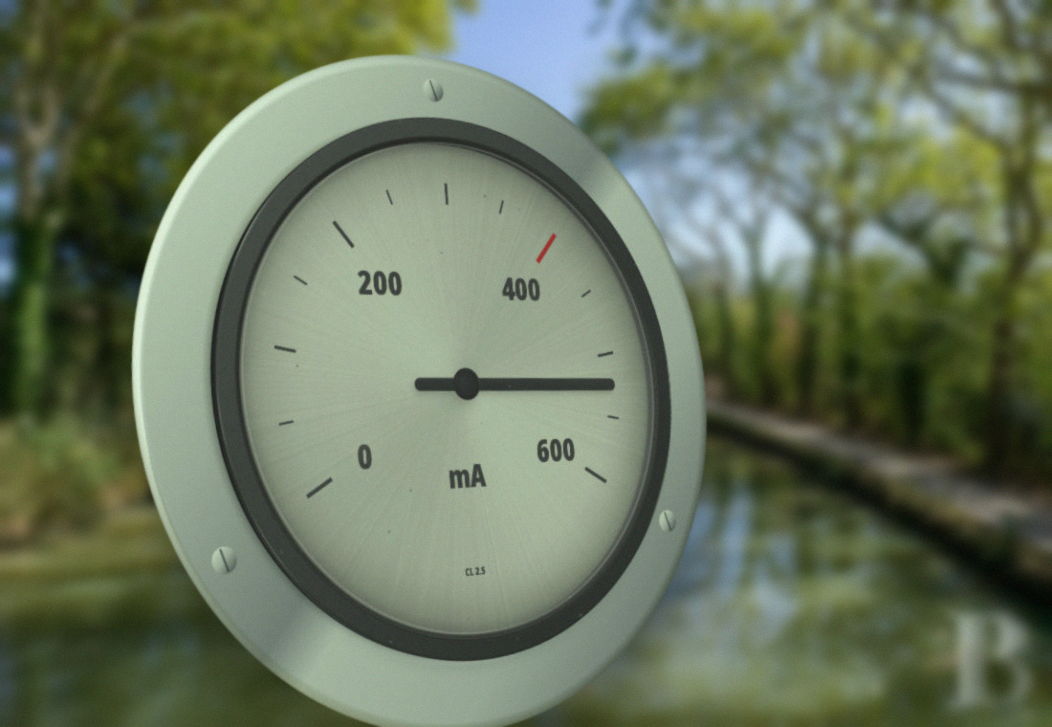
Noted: {"value": 525, "unit": "mA"}
